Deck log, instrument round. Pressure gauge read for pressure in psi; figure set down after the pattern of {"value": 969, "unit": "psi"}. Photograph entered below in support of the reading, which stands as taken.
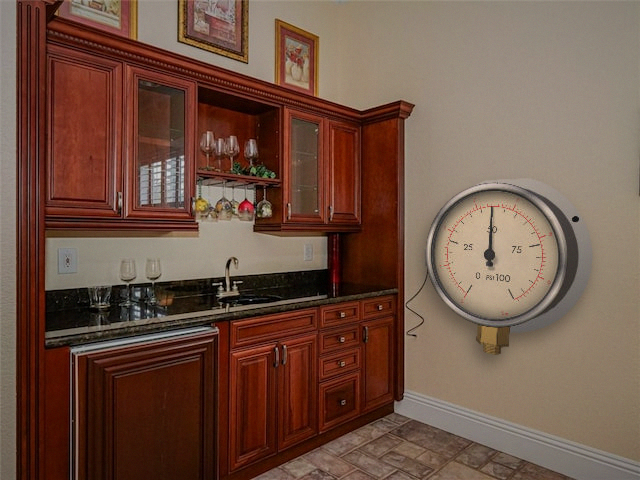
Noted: {"value": 50, "unit": "psi"}
